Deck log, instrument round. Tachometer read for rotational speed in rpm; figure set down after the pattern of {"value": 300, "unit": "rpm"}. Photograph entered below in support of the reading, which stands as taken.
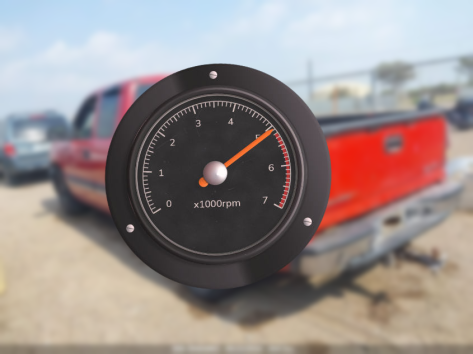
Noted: {"value": 5100, "unit": "rpm"}
